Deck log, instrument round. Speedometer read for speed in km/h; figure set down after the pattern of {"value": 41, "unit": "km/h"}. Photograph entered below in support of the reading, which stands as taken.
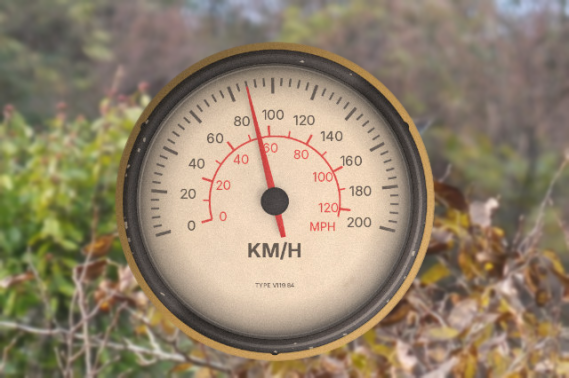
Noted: {"value": 88, "unit": "km/h"}
